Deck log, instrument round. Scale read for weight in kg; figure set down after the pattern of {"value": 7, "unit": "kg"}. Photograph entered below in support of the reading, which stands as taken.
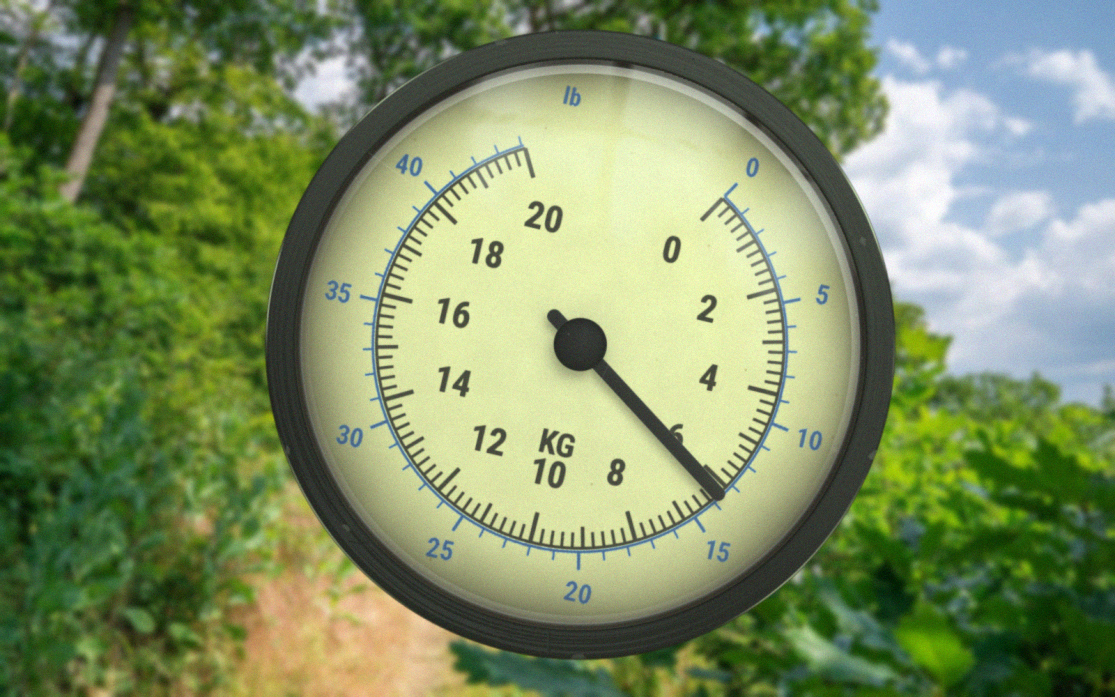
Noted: {"value": 6.2, "unit": "kg"}
